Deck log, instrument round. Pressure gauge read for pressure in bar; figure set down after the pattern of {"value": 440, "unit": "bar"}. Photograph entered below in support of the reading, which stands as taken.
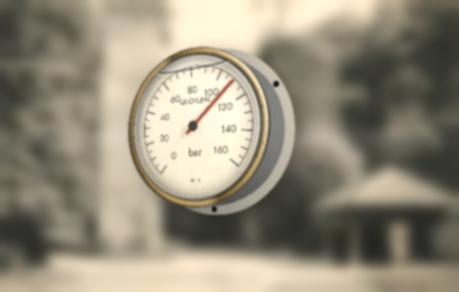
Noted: {"value": 110, "unit": "bar"}
